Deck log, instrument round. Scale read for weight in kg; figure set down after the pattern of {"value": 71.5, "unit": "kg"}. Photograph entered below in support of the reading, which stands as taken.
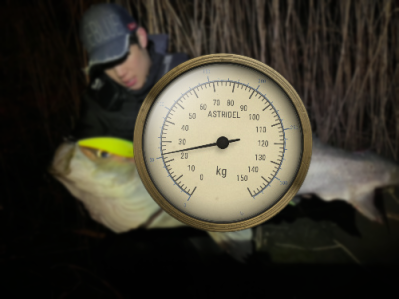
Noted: {"value": 24, "unit": "kg"}
